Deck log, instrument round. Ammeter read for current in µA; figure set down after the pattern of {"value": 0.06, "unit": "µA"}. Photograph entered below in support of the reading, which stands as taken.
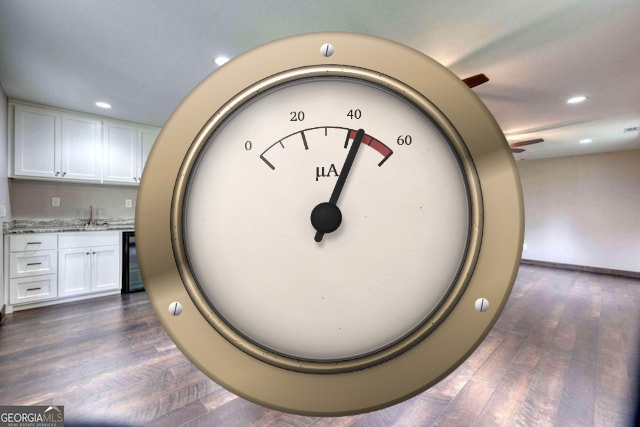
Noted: {"value": 45, "unit": "µA"}
